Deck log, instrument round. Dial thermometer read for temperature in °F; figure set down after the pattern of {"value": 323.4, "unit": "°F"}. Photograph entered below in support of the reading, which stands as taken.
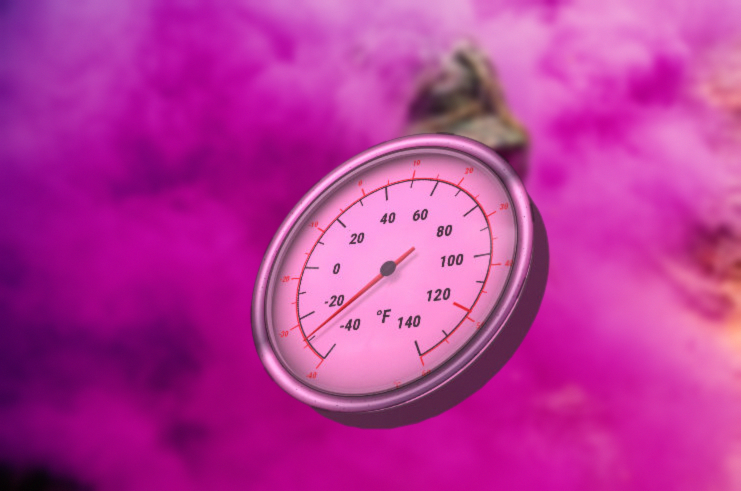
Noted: {"value": -30, "unit": "°F"}
